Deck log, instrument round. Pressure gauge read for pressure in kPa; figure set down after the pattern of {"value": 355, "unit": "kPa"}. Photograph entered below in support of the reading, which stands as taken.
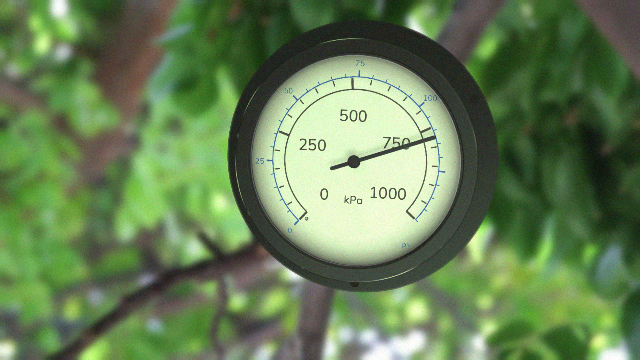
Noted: {"value": 775, "unit": "kPa"}
